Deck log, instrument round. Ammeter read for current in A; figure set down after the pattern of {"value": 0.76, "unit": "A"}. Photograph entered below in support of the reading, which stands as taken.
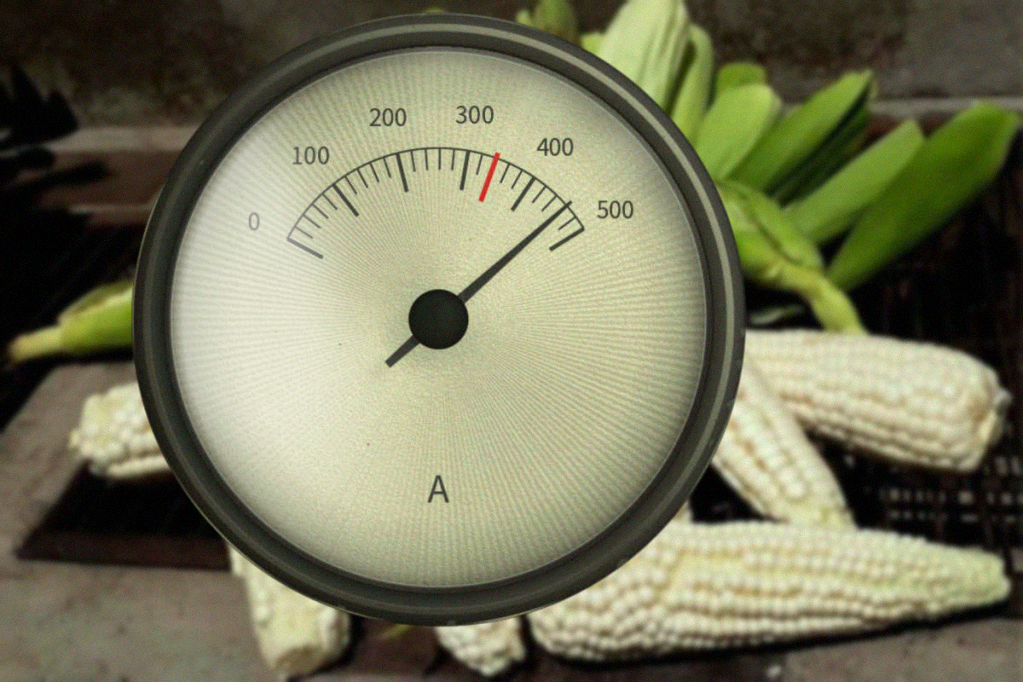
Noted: {"value": 460, "unit": "A"}
